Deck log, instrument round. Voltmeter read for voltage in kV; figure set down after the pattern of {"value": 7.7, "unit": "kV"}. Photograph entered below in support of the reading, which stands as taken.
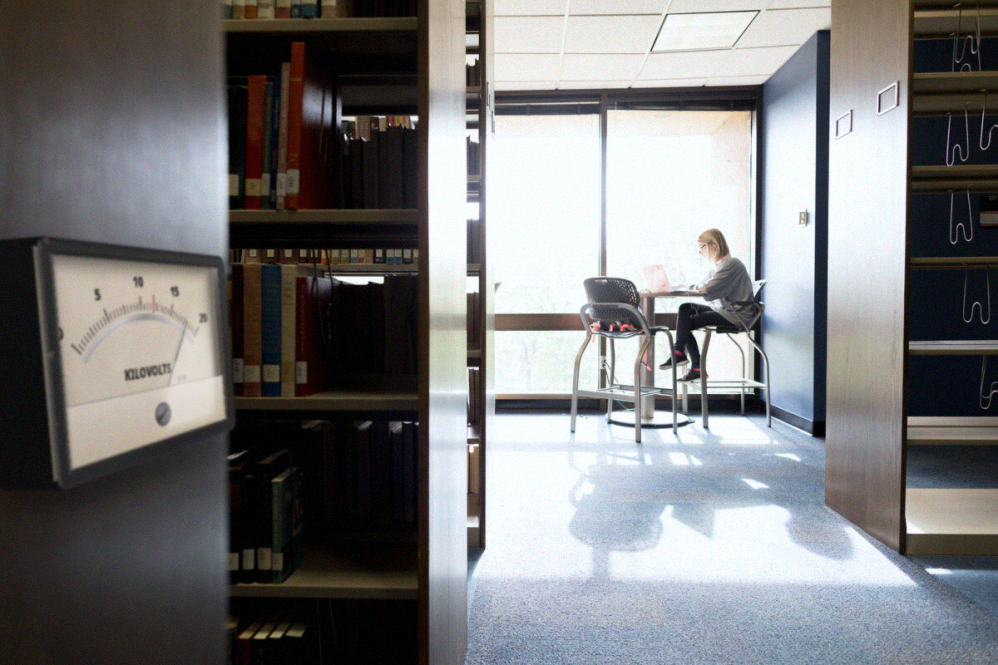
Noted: {"value": 17.5, "unit": "kV"}
